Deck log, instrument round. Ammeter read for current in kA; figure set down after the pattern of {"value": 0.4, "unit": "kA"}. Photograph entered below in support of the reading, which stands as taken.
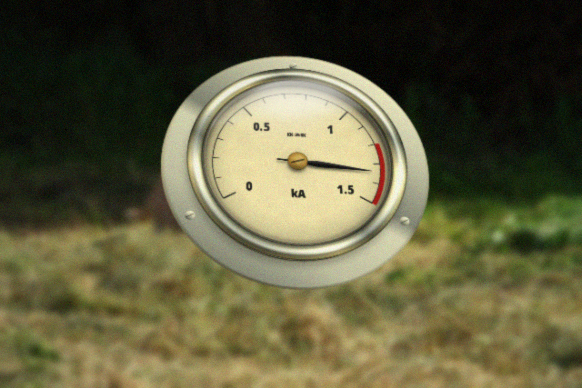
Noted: {"value": 1.35, "unit": "kA"}
